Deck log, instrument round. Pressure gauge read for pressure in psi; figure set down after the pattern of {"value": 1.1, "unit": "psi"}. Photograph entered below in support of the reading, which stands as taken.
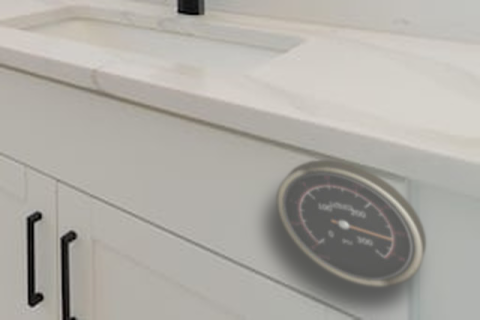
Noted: {"value": 260, "unit": "psi"}
